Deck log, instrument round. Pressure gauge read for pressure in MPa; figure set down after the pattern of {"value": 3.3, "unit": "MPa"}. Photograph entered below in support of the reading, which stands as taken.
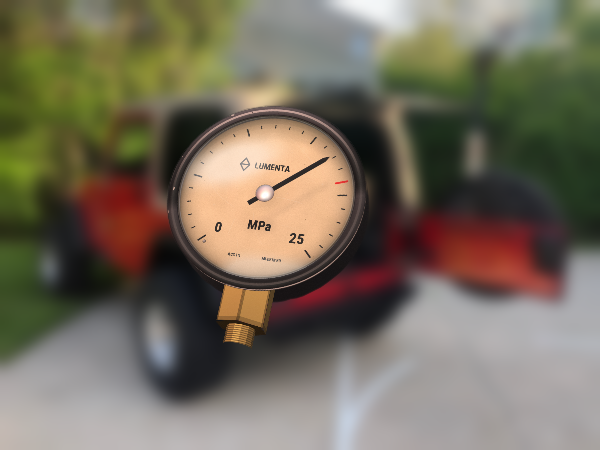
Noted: {"value": 17, "unit": "MPa"}
